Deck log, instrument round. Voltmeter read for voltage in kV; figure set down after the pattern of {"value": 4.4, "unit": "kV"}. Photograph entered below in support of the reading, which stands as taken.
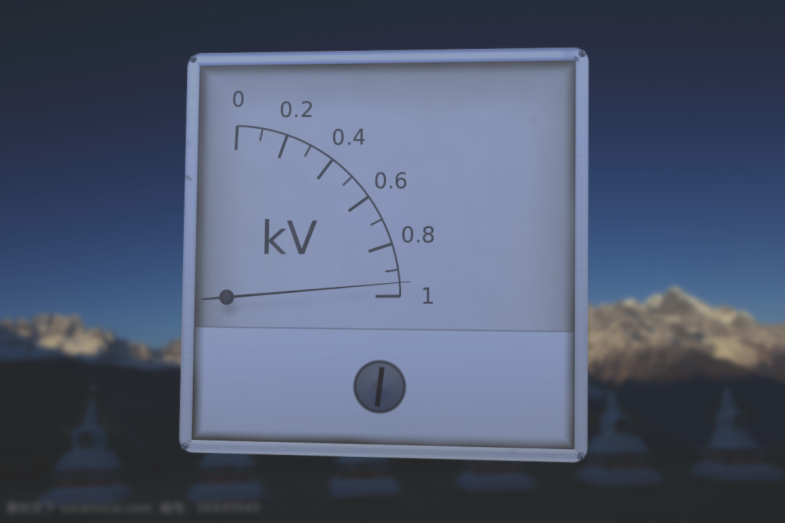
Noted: {"value": 0.95, "unit": "kV"}
